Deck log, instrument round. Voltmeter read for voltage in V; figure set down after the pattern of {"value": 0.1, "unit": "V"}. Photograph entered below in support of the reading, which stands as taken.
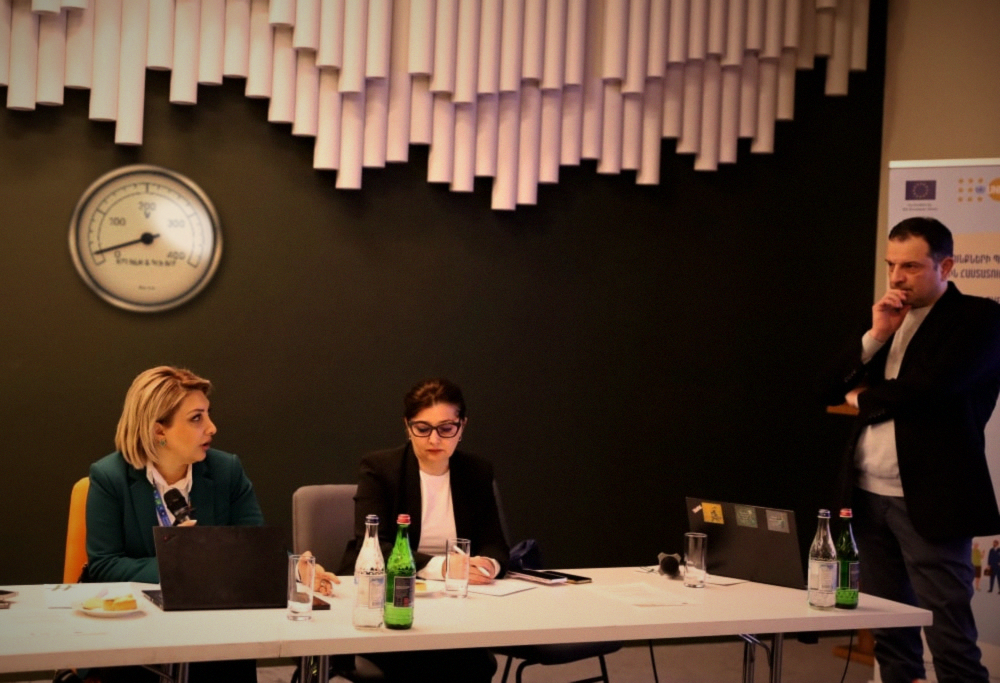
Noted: {"value": 20, "unit": "V"}
